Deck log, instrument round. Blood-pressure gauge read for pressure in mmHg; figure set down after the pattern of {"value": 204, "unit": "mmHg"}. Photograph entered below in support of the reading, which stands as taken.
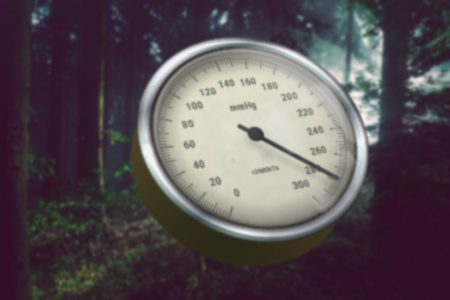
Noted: {"value": 280, "unit": "mmHg"}
